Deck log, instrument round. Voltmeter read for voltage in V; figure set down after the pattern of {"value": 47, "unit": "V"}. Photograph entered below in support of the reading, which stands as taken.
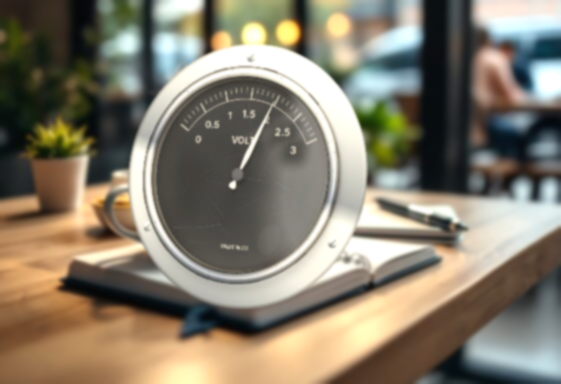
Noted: {"value": 2, "unit": "V"}
